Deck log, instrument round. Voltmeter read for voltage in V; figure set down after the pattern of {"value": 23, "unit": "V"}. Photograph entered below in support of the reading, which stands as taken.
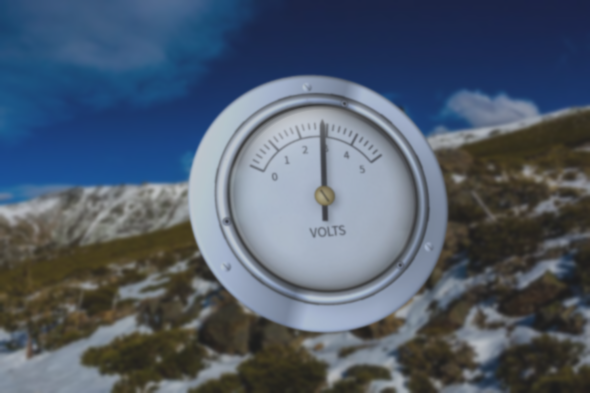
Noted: {"value": 2.8, "unit": "V"}
